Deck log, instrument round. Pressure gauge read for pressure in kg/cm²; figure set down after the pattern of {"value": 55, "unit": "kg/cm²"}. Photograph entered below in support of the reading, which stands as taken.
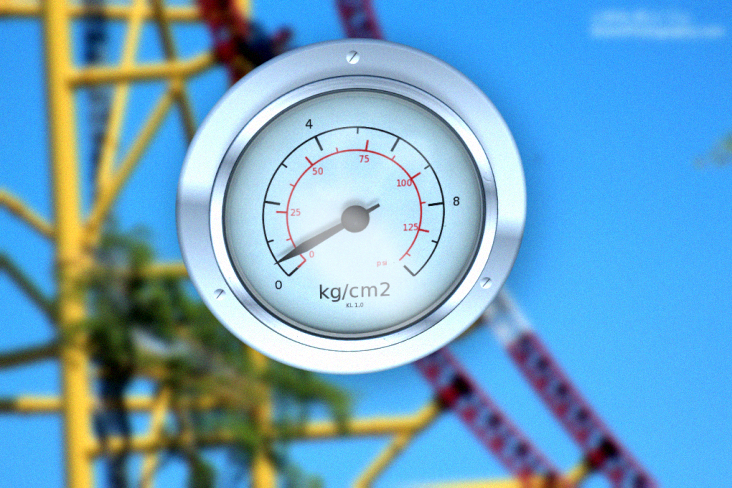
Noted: {"value": 0.5, "unit": "kg/cm²"}
